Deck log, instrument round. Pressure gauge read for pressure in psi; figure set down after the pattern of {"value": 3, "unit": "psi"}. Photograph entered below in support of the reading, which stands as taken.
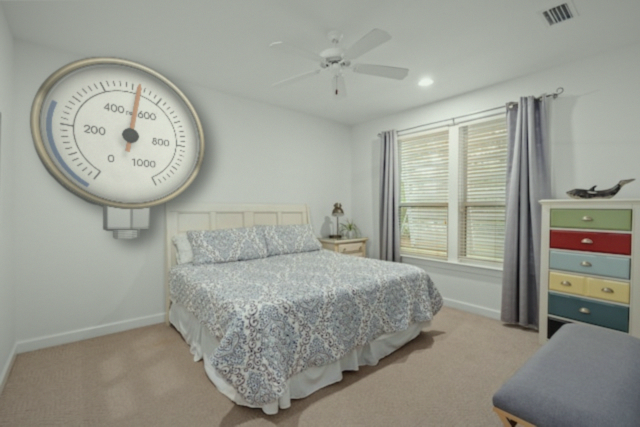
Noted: {"value": 520, "unit": "psi"}
